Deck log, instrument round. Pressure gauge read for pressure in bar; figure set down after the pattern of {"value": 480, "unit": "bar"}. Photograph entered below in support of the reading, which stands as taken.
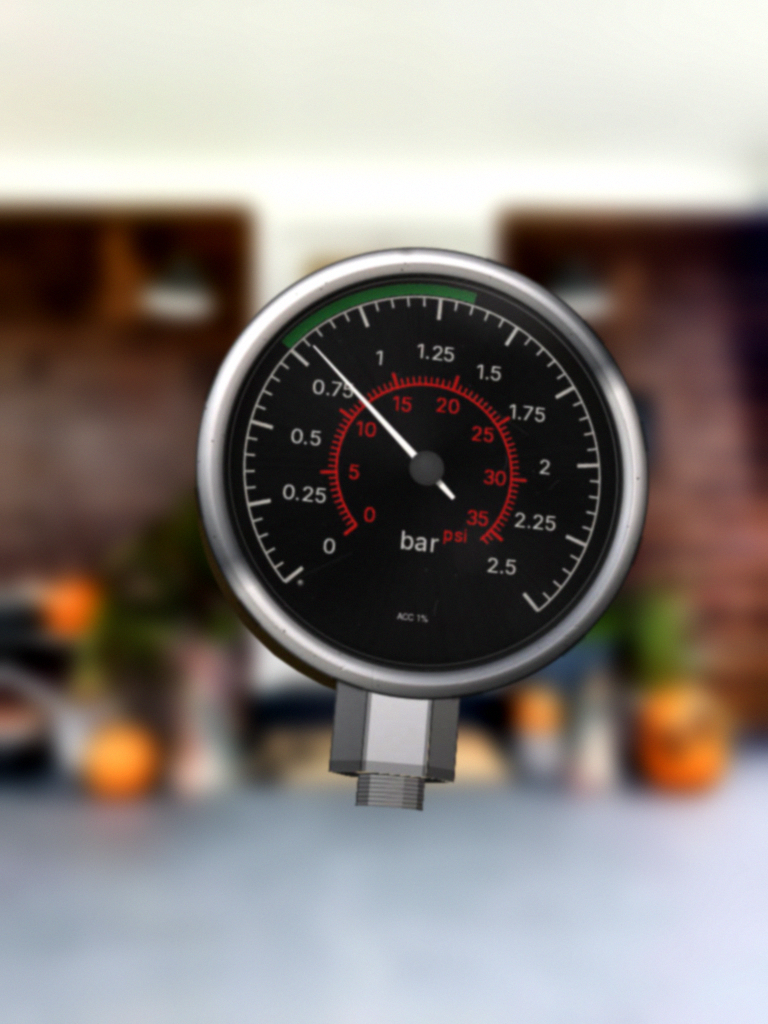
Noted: {"value": 0.8, "unit": "bar"}
